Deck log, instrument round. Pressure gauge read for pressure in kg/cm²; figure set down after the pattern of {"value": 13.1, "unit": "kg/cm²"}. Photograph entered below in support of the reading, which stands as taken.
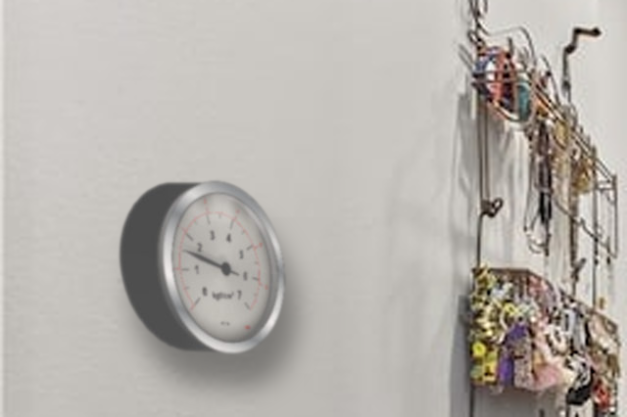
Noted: {"value": 1.5, "unit": "kg/cm²"}
